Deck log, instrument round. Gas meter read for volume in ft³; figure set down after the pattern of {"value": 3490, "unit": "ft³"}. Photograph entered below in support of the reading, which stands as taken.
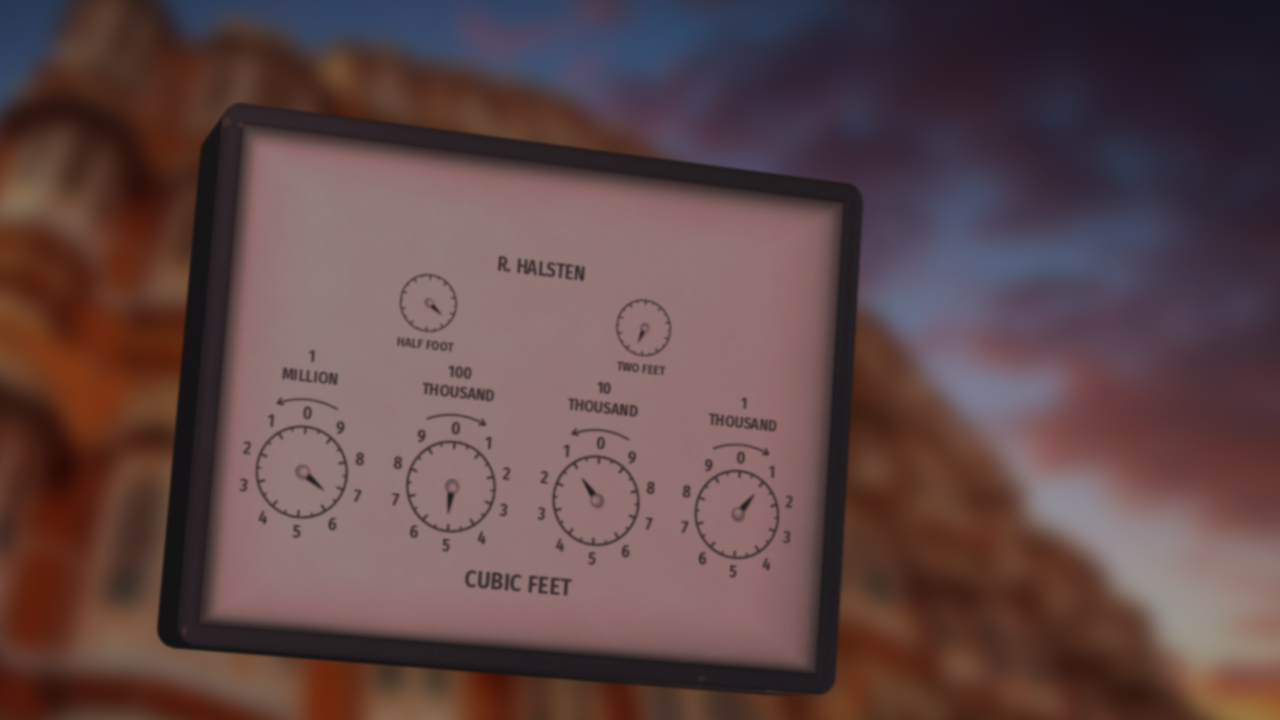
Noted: {"value": 651100, "unit": "ft³"}
